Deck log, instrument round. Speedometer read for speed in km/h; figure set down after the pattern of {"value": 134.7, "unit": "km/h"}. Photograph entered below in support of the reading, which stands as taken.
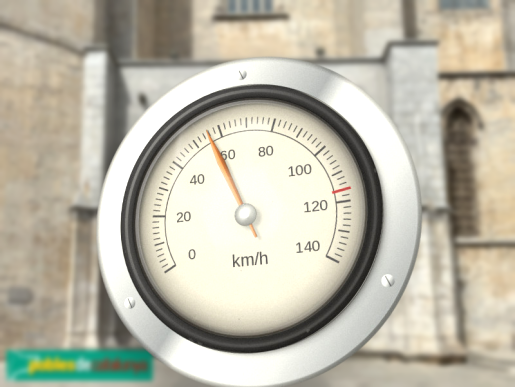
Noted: {"value": 56, "unit": "km/h"}
